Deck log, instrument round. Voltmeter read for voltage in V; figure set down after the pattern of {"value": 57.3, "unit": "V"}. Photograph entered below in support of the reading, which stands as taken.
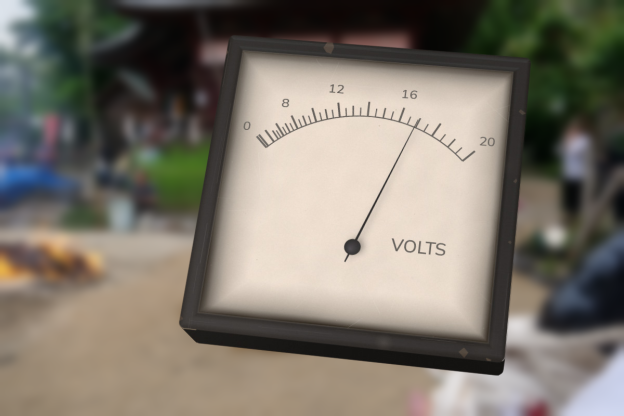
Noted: {"value": 17, "unit": "V"}
